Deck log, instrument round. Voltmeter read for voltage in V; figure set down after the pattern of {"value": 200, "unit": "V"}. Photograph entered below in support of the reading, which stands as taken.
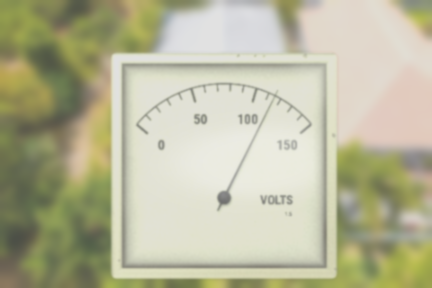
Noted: {"value": 115, "unit": "V"}
